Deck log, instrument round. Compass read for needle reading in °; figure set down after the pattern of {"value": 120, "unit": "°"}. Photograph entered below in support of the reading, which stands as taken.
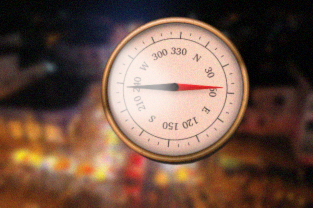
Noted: {"value": 55, "unit": "°"}
